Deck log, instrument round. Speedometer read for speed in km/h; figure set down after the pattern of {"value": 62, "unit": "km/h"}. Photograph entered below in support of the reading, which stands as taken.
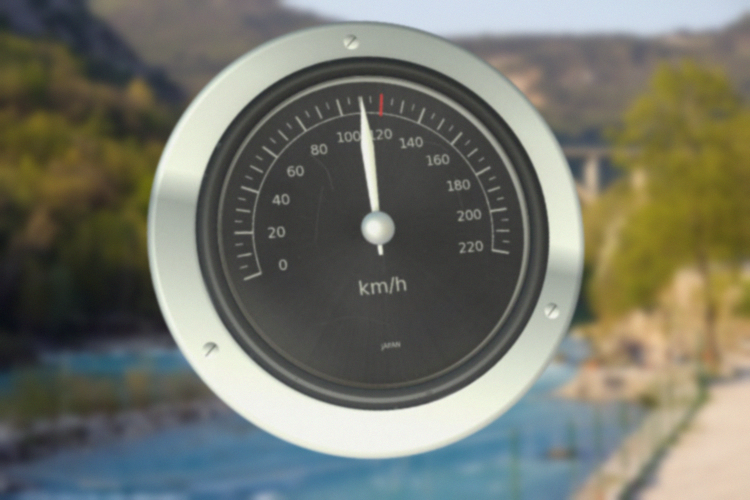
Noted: {"value": 110, "unit": "km/h"}
